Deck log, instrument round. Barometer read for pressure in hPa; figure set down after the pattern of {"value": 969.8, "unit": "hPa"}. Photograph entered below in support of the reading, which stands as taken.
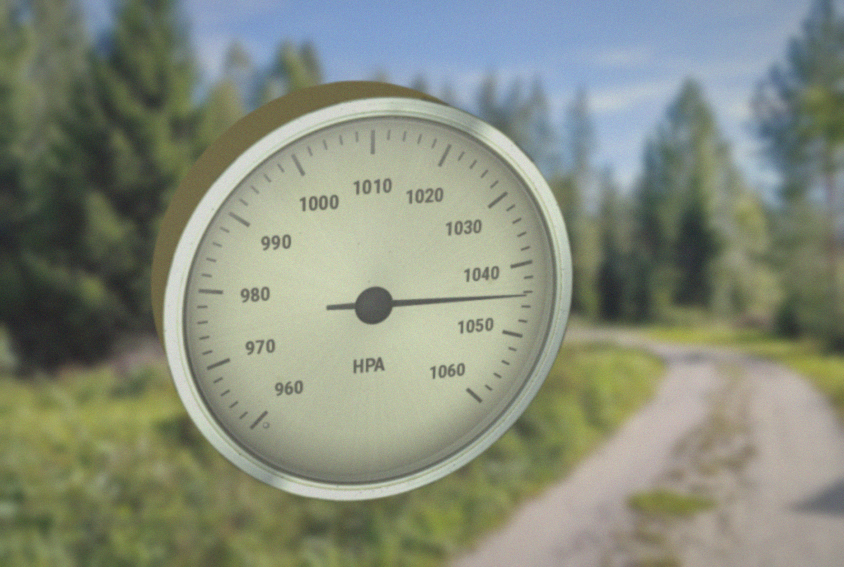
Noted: {"value": 1044, "unit": "hPa"}
